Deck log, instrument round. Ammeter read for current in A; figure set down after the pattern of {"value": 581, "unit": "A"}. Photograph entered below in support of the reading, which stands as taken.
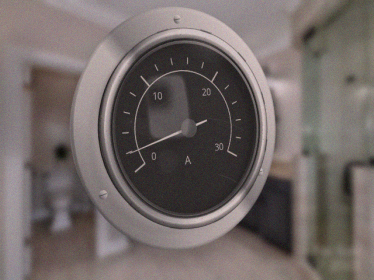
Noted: {"value": 2, "unit": "A"}
